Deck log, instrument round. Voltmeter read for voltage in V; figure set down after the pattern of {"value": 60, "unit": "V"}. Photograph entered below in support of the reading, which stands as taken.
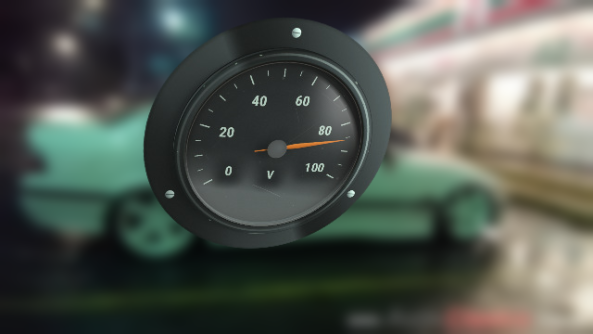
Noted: {"value": 85, "unit": "V"}
